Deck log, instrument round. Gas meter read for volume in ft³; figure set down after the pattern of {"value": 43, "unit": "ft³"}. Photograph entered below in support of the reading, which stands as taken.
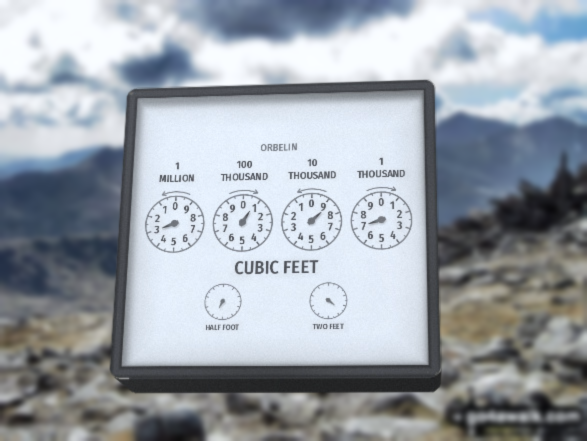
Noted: {"value": 308700, "unit": "ft³"}
